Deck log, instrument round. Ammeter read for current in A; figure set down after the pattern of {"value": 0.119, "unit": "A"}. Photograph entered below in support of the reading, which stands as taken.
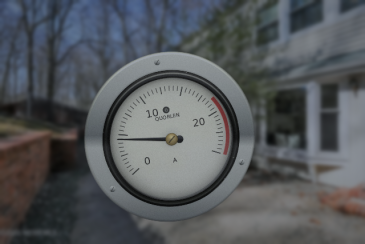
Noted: {"value": 4.5, "unit": "A"}
